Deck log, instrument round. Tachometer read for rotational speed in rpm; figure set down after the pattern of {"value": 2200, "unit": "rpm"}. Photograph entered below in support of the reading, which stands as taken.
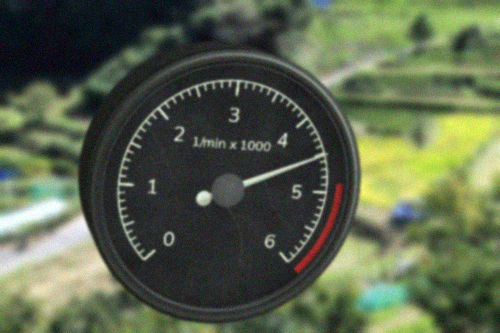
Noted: {"value": 4500, "unit": "rpm"}
